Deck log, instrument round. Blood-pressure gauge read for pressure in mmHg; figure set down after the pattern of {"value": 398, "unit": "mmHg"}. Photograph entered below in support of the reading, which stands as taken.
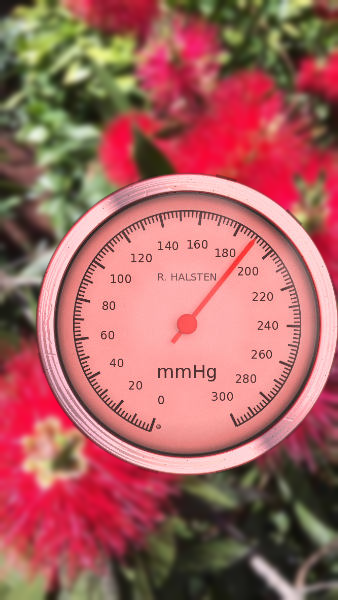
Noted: {"value": 190, "unit": "mmHg"}
